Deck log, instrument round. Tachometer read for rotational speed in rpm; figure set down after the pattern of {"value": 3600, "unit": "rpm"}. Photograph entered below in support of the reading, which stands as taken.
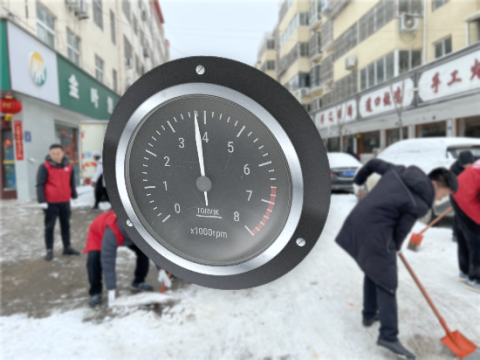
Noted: {"value": 3800, "unit": "rpm"}
